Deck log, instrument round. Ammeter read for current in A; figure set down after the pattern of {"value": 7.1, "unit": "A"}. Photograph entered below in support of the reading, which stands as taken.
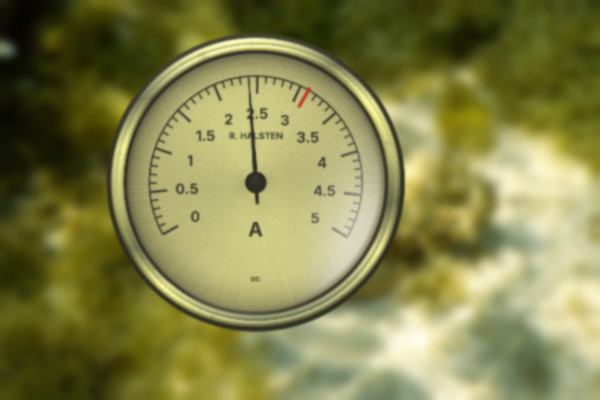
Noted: {"value": 2.4, "unit": "A"}
